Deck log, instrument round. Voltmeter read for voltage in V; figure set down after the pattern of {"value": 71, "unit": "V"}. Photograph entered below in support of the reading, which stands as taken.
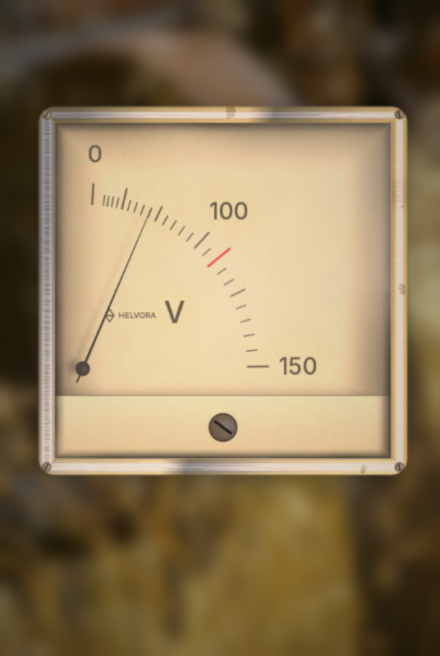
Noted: {"value": 70, "unit": "V"}
